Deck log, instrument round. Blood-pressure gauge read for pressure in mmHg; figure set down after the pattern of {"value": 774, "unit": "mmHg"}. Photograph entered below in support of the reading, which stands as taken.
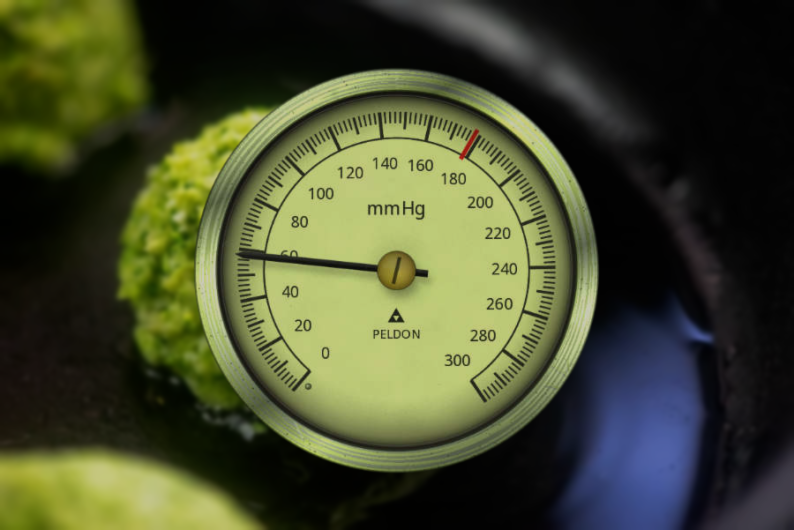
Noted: {"value": 58, "unit": "mmHg"}
